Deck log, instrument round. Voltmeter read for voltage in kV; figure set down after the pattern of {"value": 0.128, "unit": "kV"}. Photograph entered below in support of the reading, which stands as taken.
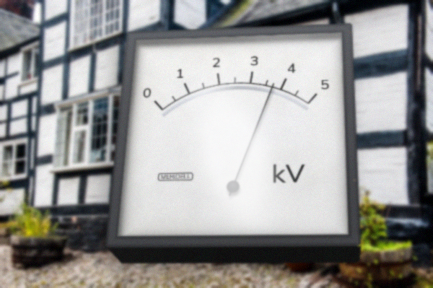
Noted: {"value": 3.75, "unit": "kV"}
